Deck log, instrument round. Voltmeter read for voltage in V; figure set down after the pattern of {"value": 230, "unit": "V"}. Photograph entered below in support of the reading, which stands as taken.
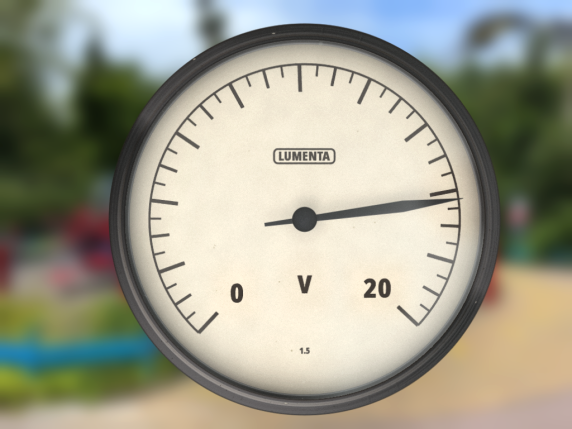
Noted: {"value": 16.25, "unit": "V"}
